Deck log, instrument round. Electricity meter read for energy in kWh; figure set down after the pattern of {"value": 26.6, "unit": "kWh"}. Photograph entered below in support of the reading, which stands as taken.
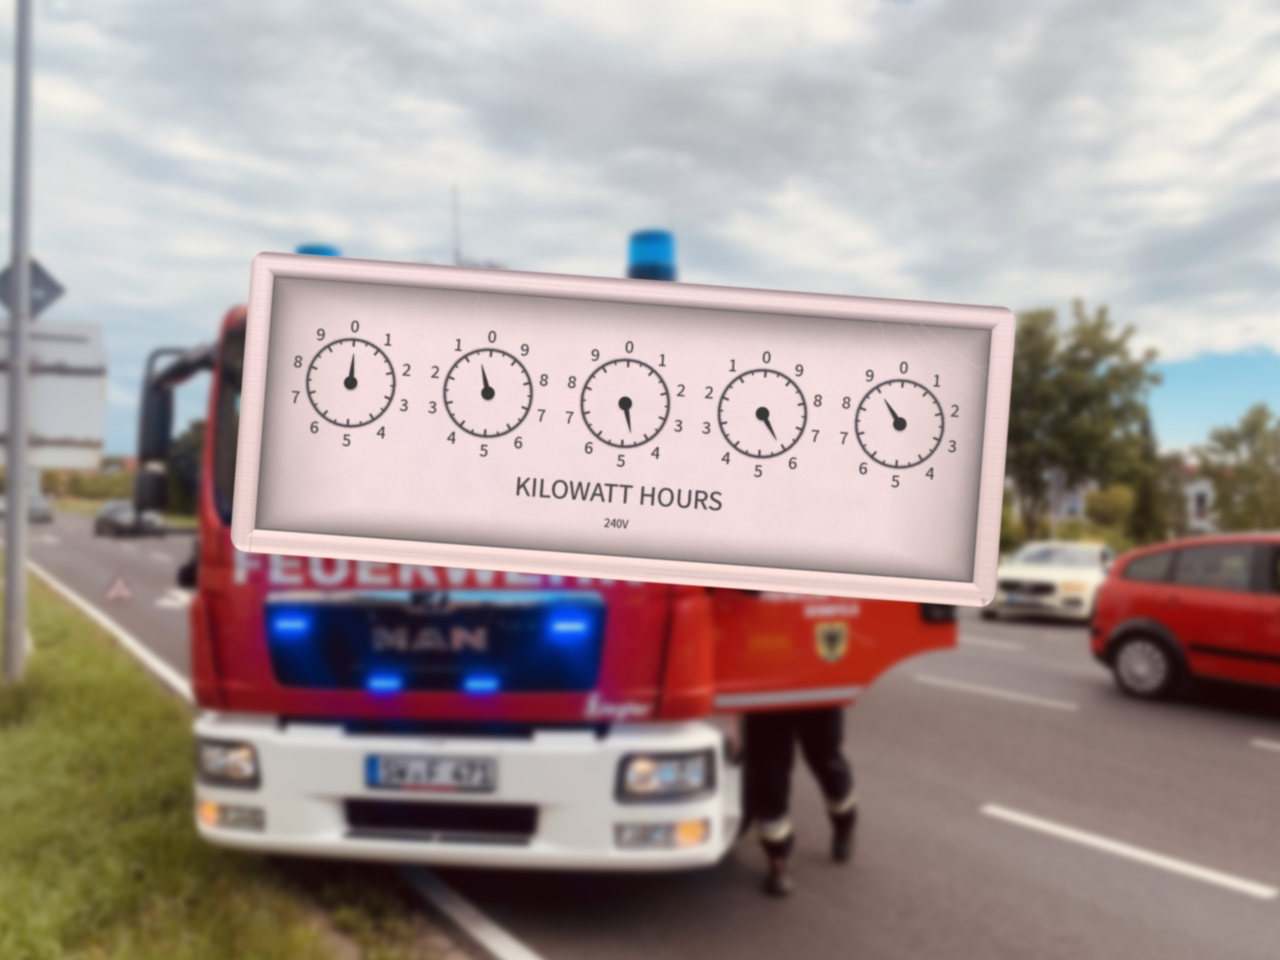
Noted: {"value": 459, "unit": "kWh"}
